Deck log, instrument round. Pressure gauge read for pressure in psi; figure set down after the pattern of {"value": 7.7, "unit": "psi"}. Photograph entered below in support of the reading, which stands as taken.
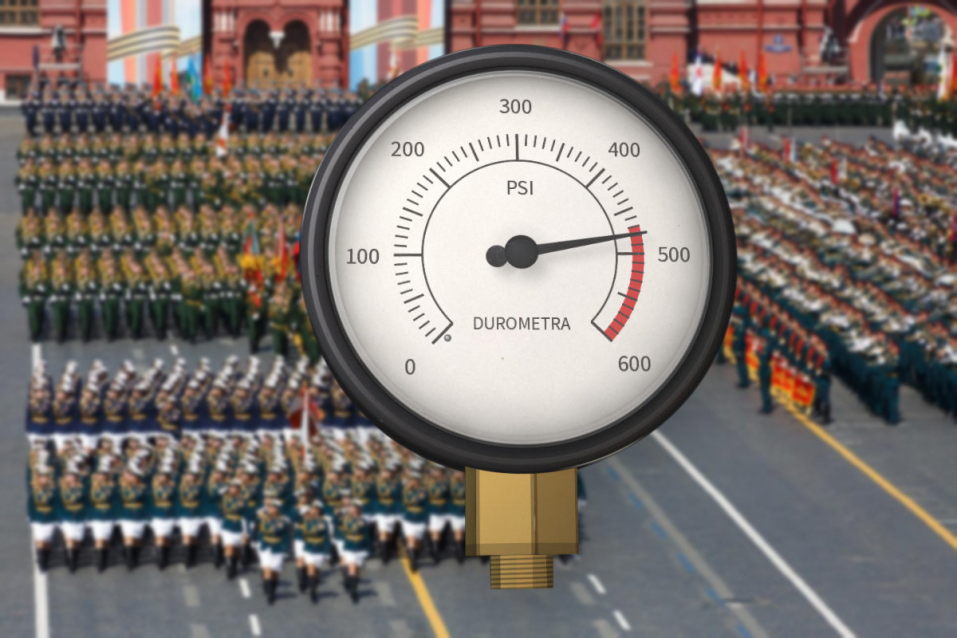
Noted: {"value": 480, "unit": "psi"}
